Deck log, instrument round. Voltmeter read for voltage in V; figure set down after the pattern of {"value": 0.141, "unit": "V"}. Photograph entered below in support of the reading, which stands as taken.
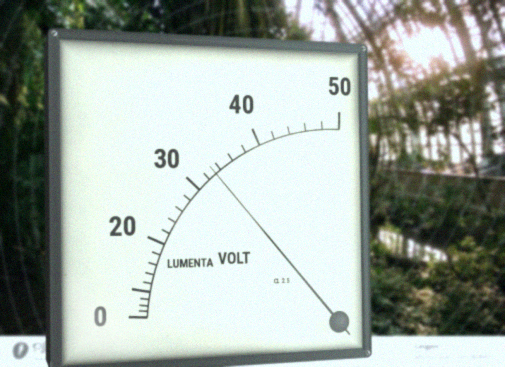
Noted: {"value": 33, "unit": "V"}
